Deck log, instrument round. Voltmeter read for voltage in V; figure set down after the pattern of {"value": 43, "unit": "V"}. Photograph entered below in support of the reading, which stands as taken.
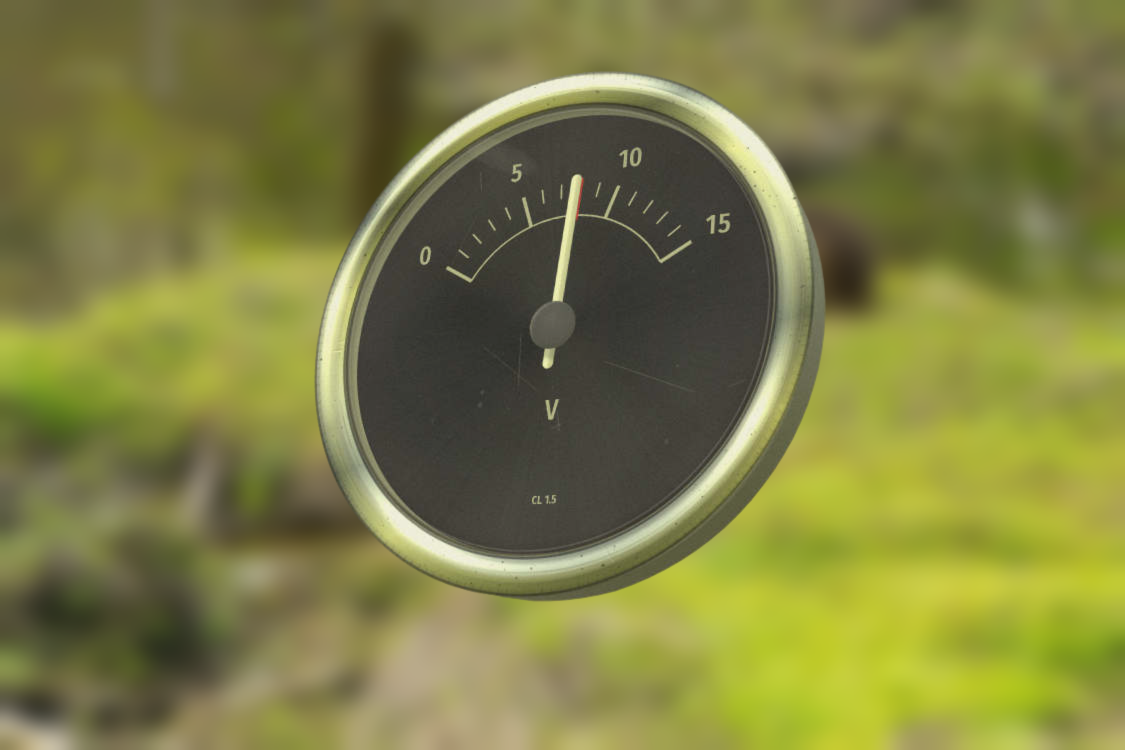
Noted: {"value": 8, "unit": "V"}
